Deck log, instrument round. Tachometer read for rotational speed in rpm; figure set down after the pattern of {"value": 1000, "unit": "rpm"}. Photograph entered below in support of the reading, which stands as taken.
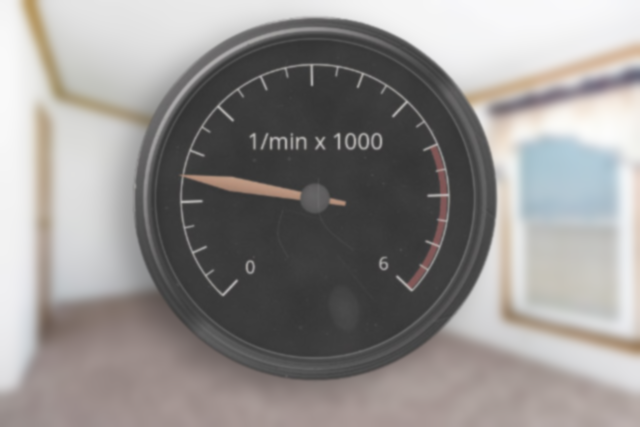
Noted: {"value": 1250, "unit": "rpm"}
